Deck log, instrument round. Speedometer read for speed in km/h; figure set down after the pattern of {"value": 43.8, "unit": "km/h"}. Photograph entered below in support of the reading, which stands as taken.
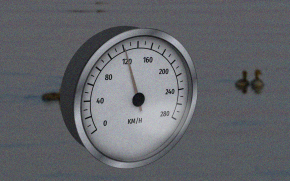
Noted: {"value": 120, "unit": "km/h"}
